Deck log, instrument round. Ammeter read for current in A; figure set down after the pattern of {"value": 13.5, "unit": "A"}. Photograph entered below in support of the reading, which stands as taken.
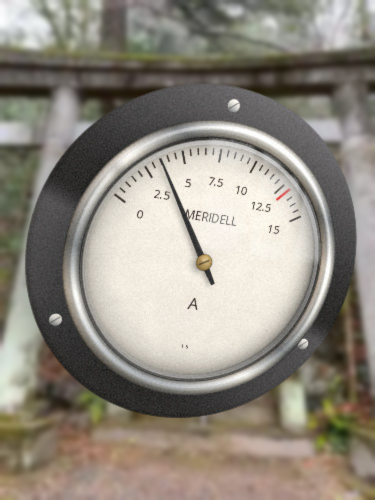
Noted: {"value": 3.5, "unit": "A"}
